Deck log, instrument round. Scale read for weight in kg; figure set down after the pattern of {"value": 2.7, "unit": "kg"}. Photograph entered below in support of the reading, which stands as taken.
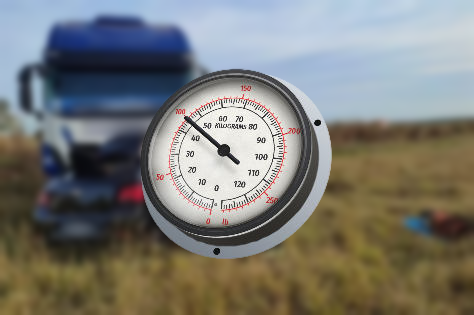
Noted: {"value": 45, "unit": "kg"}
